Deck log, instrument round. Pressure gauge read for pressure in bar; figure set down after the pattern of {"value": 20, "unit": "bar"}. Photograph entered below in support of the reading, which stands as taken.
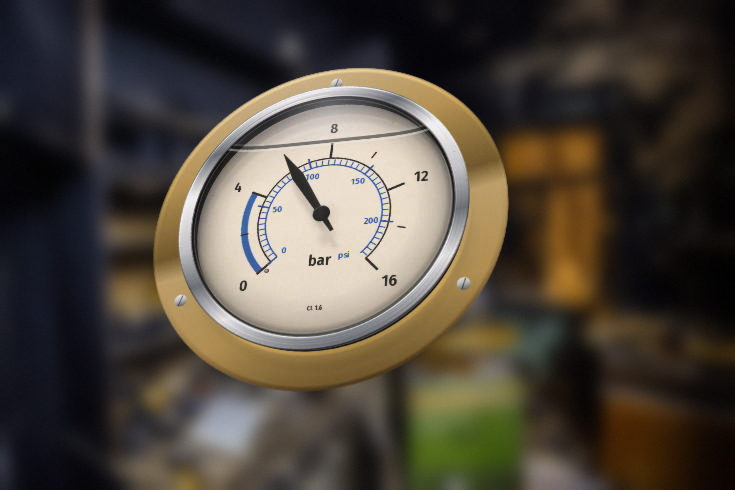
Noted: {"value": 6, "unit": "bar"}
